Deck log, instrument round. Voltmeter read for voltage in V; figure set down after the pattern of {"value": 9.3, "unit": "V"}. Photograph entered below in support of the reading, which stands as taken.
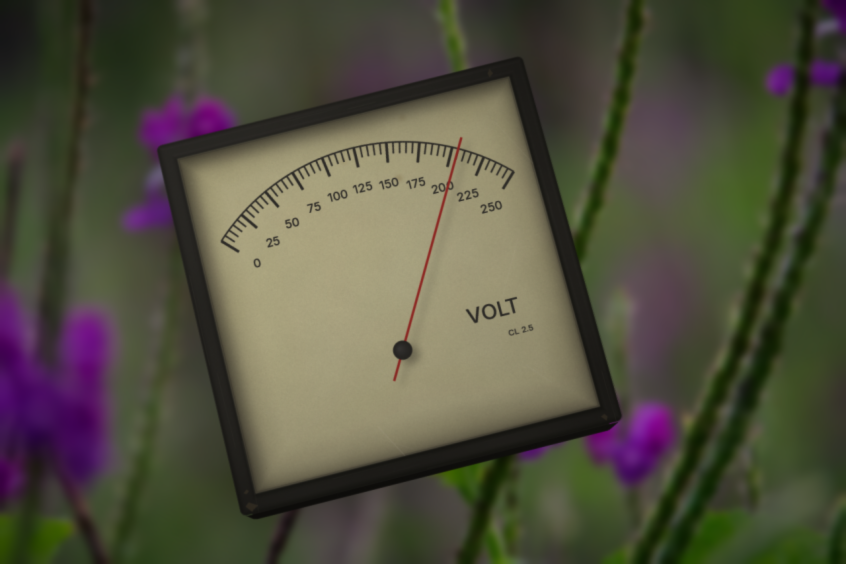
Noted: {"value": 205, "unit": "V"}
